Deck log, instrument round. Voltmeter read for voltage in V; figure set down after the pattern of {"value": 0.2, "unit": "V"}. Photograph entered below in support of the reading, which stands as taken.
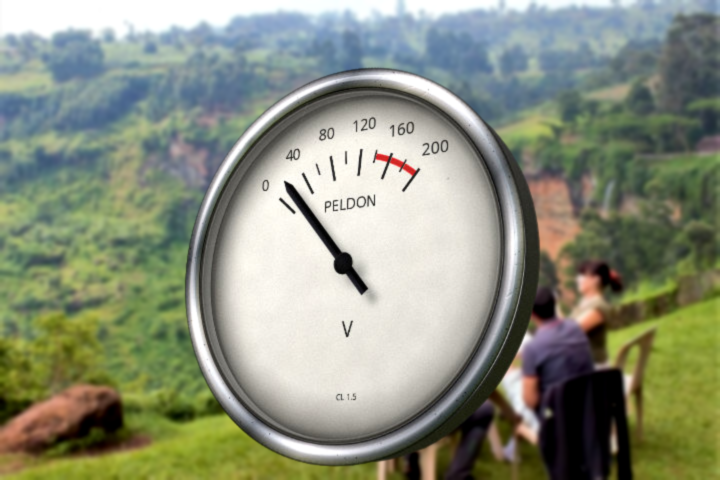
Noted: {"value": 20, "unit": "V"}
